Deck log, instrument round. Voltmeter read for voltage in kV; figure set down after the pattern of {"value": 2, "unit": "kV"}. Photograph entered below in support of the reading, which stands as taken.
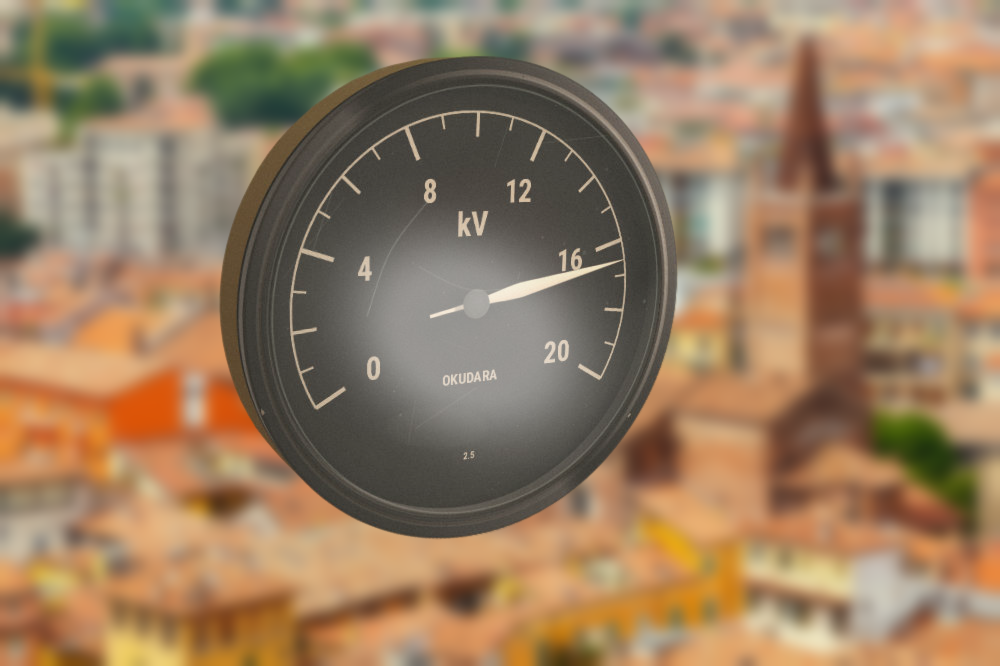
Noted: {"value": 16.5, "unit": "kV"}
